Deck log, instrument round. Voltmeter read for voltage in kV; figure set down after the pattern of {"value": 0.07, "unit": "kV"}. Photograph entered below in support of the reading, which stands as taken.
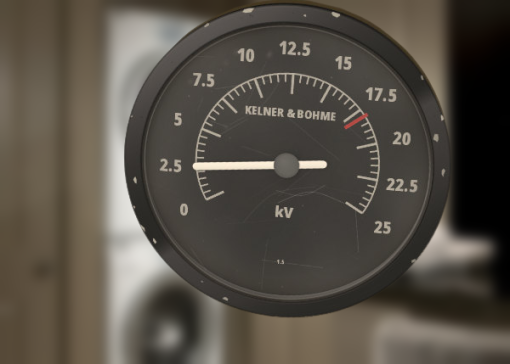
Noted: {"value": 2.5, "unit": "kV"}
